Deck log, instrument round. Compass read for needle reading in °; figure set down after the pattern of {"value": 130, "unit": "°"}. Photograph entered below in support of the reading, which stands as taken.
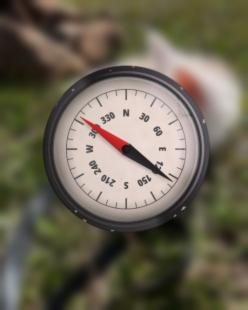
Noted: {"value": 305, "unit": "°"}
